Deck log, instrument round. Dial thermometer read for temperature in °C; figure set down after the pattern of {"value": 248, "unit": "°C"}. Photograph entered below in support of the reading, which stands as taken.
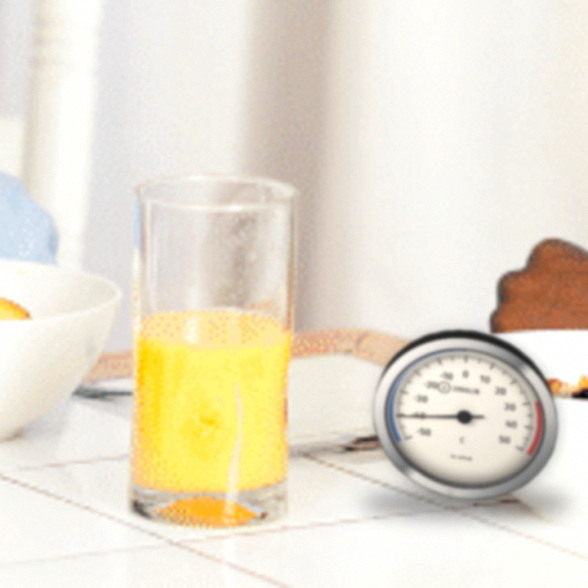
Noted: {"value": -40, "unit": "°C"}
